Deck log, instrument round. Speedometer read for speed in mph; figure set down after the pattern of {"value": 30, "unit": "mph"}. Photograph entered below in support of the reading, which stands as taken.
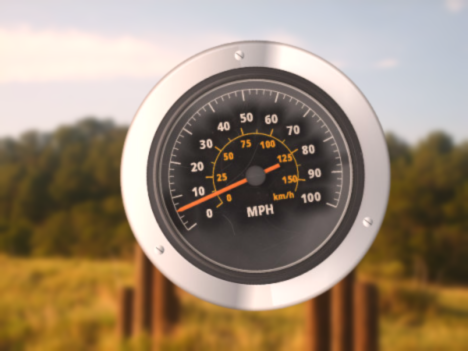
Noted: {"value": 6, "unit": "mph"}
